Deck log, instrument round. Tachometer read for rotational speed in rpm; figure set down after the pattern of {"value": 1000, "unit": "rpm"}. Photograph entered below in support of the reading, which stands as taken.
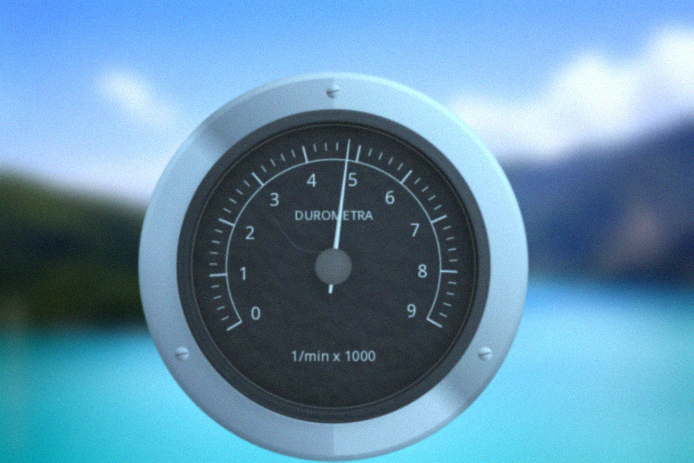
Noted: {"value": 4800, "unit": "rpm"}
